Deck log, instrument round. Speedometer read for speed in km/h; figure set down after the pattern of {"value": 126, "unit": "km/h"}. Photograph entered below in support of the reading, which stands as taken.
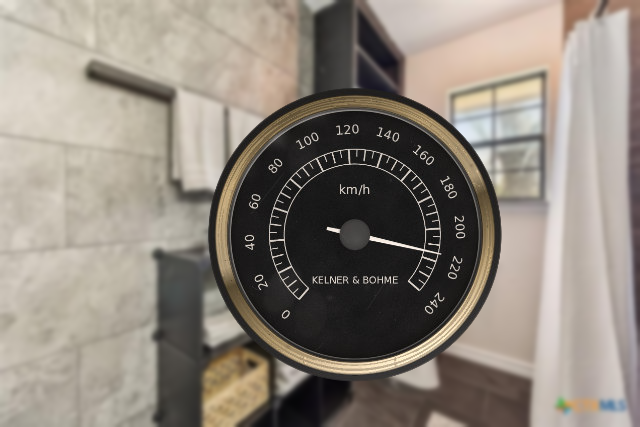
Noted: {"value": 215, "unit": "km/h"}
